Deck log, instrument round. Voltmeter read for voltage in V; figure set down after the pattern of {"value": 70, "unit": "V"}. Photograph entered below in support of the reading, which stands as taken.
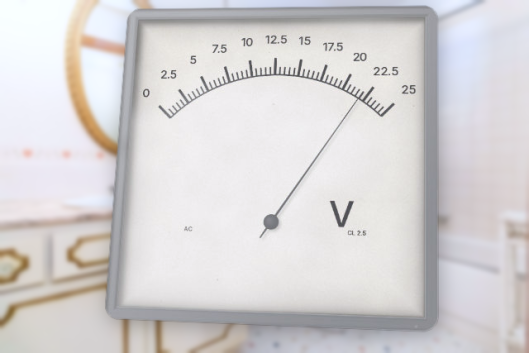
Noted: {"value": 22, "unit": "V"}
